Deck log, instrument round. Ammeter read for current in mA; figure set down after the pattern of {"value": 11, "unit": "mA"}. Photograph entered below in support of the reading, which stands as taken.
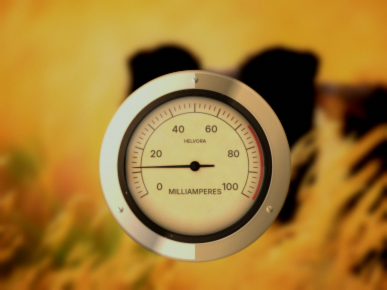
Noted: {"value": 12, "unit": "mA"}
